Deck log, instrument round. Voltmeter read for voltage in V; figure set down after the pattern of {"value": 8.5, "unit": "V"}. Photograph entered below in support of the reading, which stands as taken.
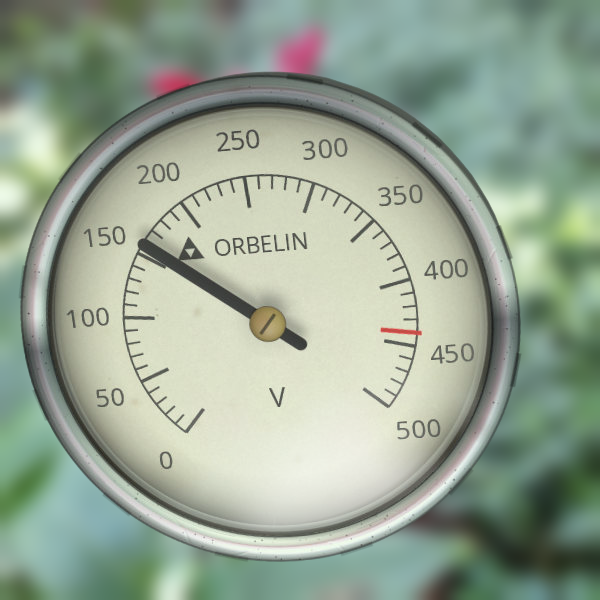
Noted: {"value": 160, "unit": "V"}
